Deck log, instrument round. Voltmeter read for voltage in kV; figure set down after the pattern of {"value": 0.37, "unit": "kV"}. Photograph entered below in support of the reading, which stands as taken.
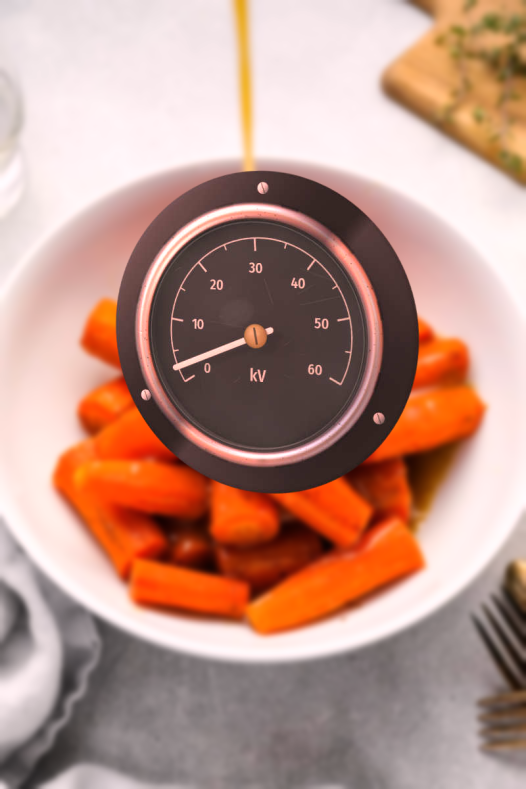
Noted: {"value": 2.5, "unit": "kV"}
